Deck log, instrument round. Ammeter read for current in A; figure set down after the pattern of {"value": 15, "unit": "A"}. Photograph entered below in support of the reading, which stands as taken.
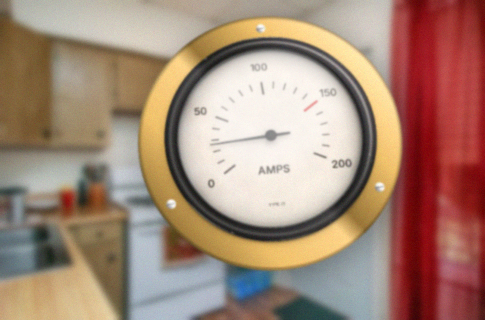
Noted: {"value": 25, "unit": "A"}
